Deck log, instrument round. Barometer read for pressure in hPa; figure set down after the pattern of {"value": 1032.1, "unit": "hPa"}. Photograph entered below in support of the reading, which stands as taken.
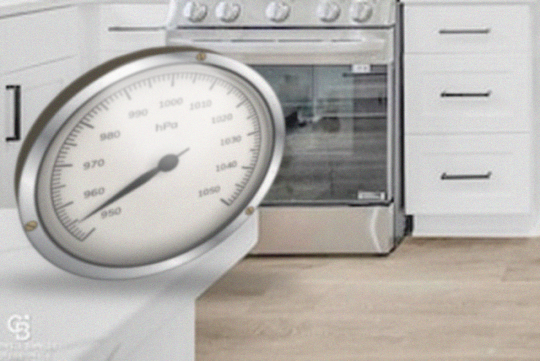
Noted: {"value": 955, "unit": "hPa"}
